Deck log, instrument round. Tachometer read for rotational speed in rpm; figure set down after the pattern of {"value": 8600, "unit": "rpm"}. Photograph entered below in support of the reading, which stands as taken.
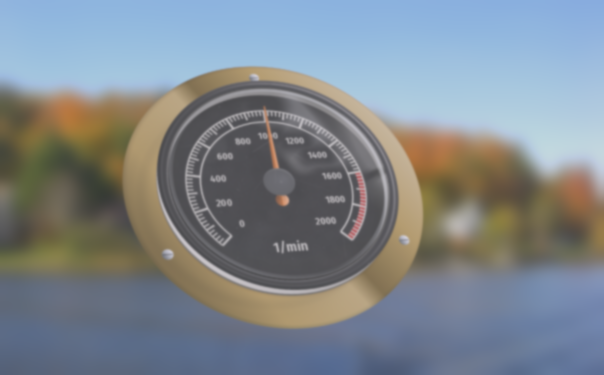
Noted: {"value": 1000, "unit": "rpm"}
